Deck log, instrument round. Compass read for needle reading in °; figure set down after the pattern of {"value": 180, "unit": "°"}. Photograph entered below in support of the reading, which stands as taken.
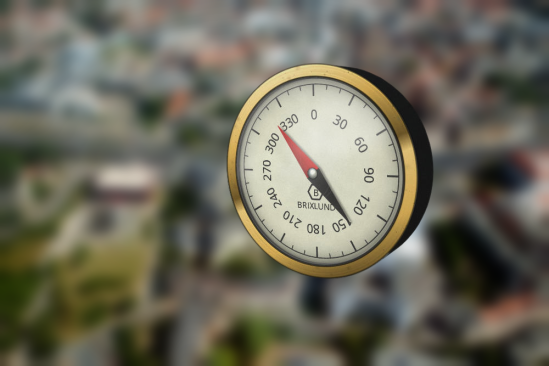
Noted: {"value": 320, "unit": "°"}
